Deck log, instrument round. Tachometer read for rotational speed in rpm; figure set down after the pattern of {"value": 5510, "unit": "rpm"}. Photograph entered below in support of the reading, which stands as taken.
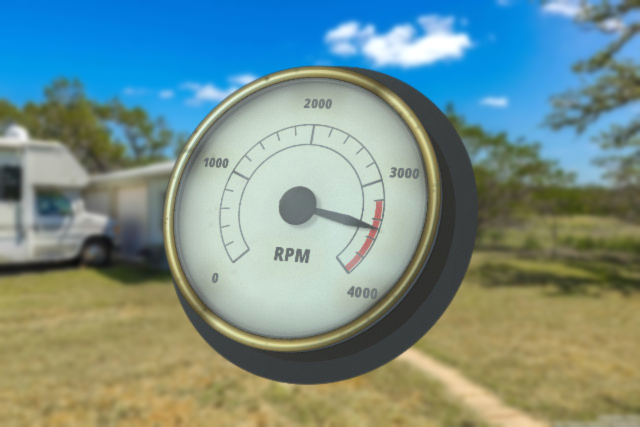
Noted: {"value": 3500, "unit": "rpm"}
